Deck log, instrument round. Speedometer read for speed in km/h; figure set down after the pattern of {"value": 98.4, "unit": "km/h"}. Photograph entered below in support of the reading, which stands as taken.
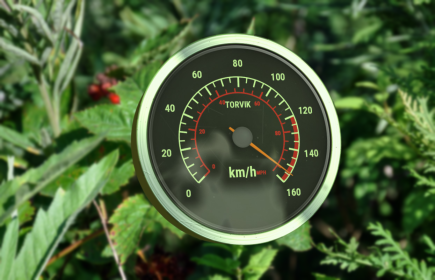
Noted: {"value": 155, "unit": "km/h"}
